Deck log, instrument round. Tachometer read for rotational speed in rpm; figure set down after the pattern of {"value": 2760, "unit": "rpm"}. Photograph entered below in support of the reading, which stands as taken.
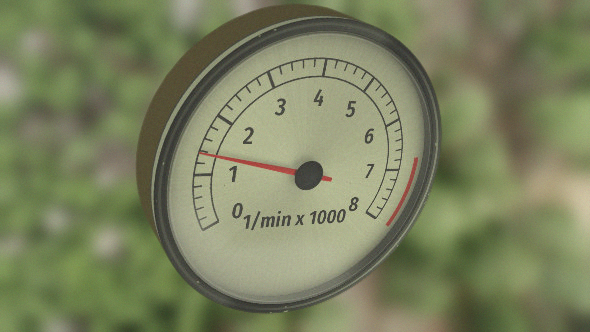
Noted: {"value": 1400, "unit": "rpm"}
